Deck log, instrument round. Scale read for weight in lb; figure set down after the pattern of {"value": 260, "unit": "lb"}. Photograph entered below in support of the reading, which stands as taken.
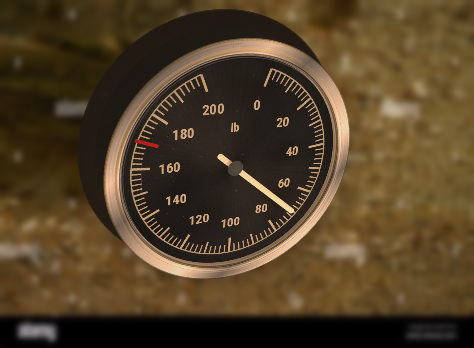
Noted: {"value": 70, "unit": "lb"}
